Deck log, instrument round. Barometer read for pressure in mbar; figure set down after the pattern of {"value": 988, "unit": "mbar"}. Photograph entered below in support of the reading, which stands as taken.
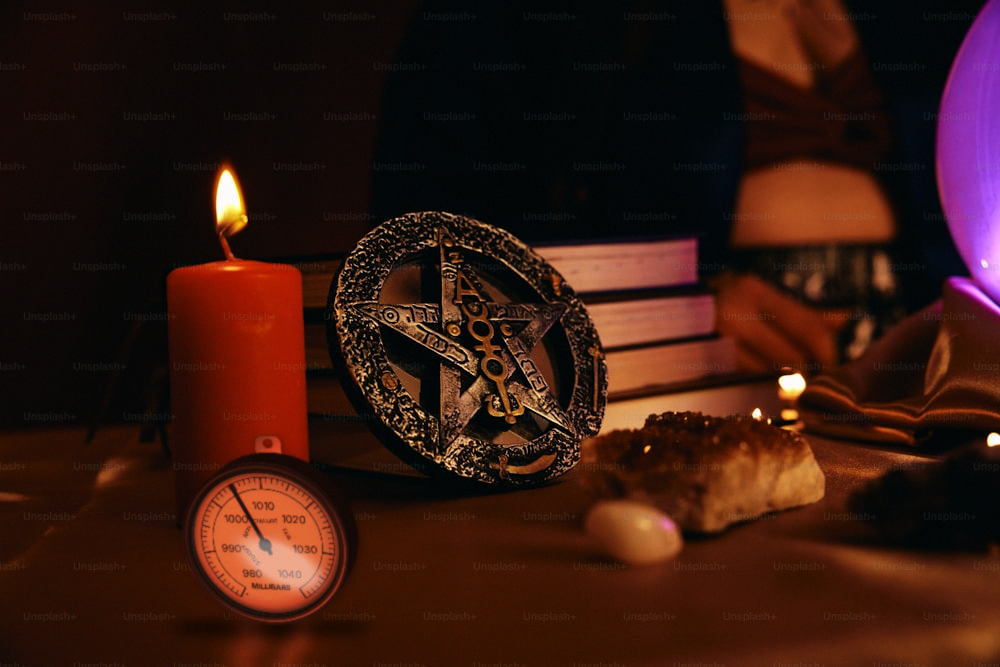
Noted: {"value": 1005, "unit": "mbar"}
